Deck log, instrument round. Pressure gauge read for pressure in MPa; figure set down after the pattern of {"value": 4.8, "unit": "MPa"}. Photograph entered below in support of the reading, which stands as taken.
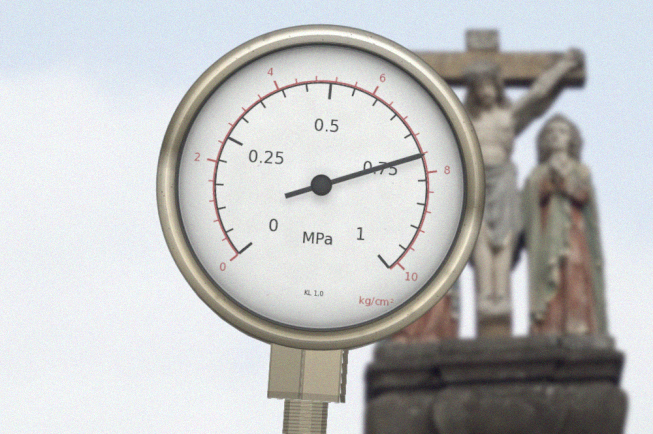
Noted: {"value": 0.75, "unit": "MPa"}
